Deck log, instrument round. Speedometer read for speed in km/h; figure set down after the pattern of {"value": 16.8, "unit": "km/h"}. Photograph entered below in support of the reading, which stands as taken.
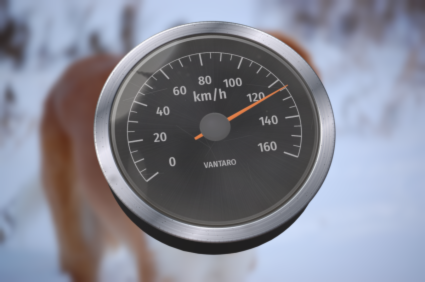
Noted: {"value": 125, "unit": "km/h"}
